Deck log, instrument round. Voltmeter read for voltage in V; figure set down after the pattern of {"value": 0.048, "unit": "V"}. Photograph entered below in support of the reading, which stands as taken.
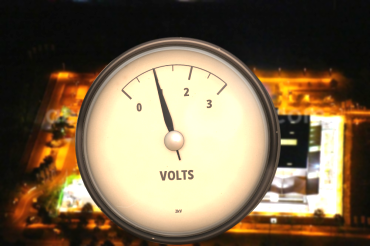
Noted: {"value": 1, "unit": "V"}
